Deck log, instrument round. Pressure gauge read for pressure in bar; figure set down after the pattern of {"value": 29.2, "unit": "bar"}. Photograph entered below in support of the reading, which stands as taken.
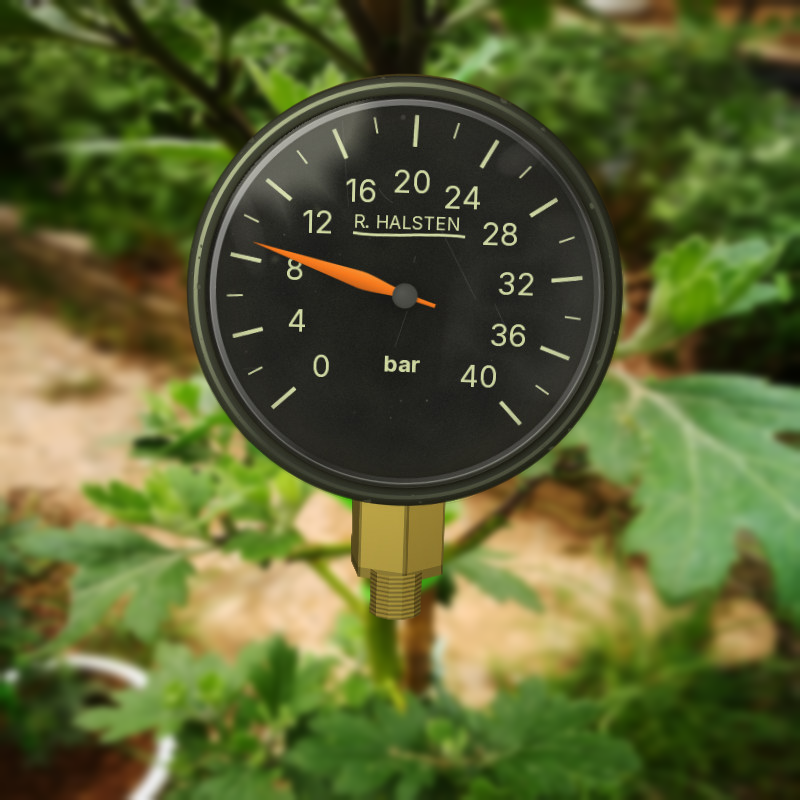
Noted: {"value": 9, "unit": "bar"}
